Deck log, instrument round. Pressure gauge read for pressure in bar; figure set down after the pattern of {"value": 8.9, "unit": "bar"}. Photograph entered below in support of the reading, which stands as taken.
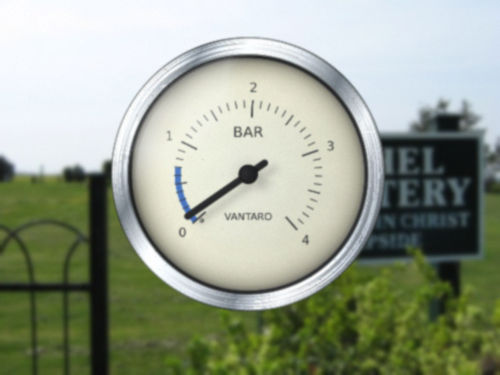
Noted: {"value": 0.1, "unit": "bar"}
